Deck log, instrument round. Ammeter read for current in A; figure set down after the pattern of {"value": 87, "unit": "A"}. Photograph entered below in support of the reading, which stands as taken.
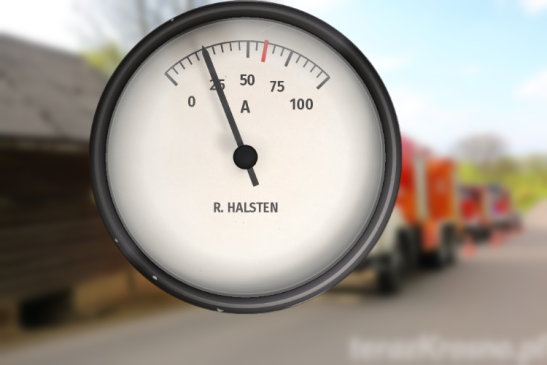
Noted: {"value": 25, "unit": "A"}
